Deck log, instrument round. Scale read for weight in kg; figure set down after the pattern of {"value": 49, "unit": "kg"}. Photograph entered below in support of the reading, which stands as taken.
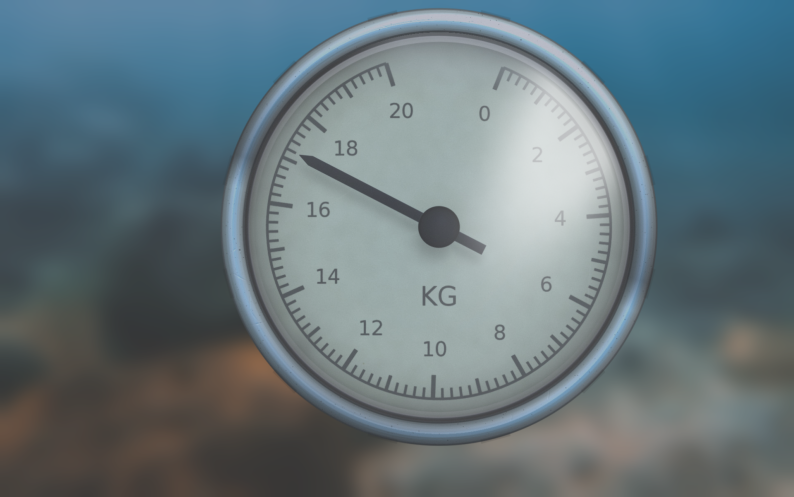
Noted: {"value": 17.2, "unit": "kg"}
